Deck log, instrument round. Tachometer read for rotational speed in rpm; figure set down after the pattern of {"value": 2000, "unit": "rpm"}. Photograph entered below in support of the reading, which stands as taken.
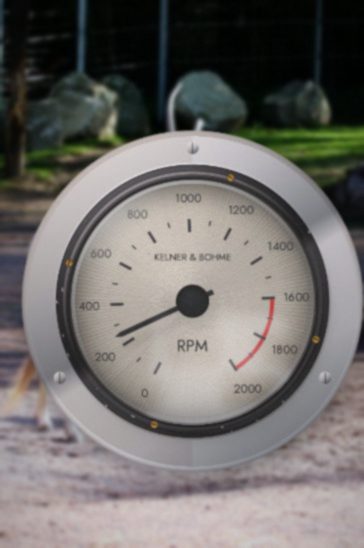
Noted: {"value": 250, "unit": "rpm"}
